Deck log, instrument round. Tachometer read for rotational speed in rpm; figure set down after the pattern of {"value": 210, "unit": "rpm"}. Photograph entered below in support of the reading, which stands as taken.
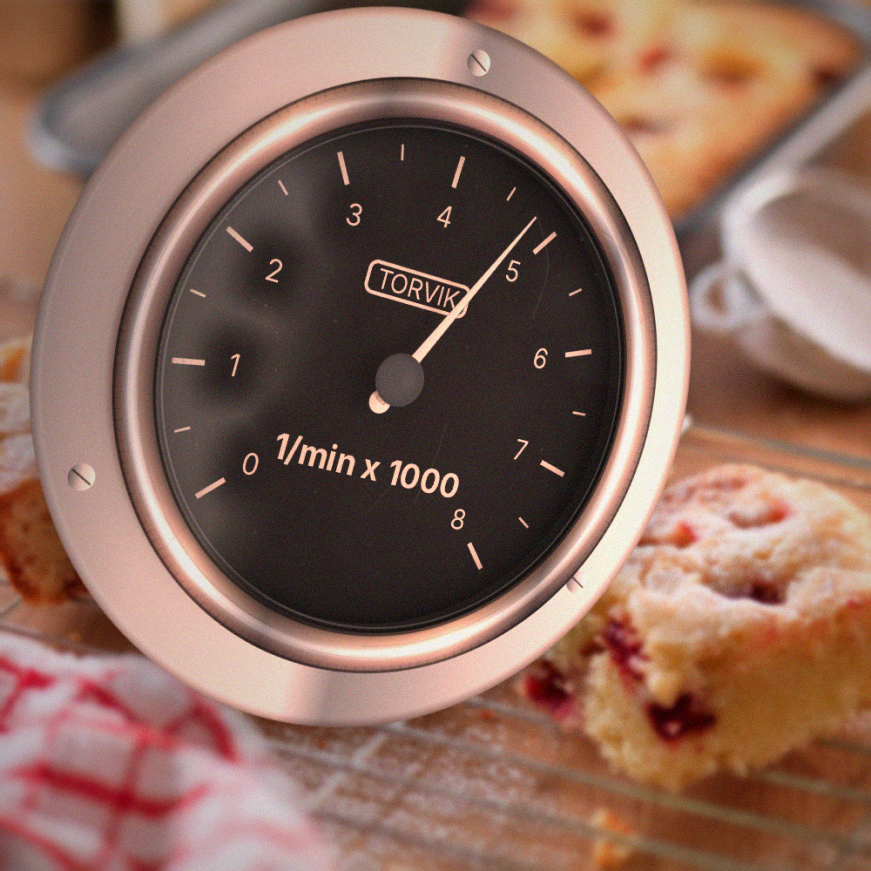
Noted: {"value": 4750, "unit": "rpm"}
